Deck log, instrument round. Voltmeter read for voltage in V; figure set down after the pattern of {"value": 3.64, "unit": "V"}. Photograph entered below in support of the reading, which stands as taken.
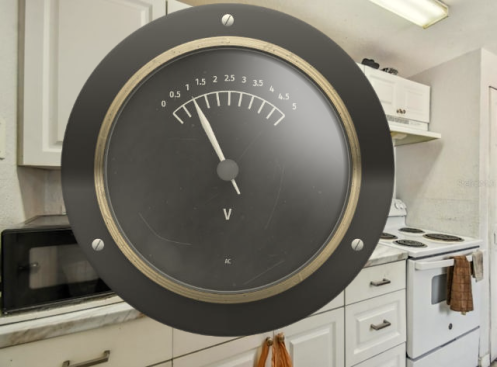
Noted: {"value": 1, "unit": "V"}
